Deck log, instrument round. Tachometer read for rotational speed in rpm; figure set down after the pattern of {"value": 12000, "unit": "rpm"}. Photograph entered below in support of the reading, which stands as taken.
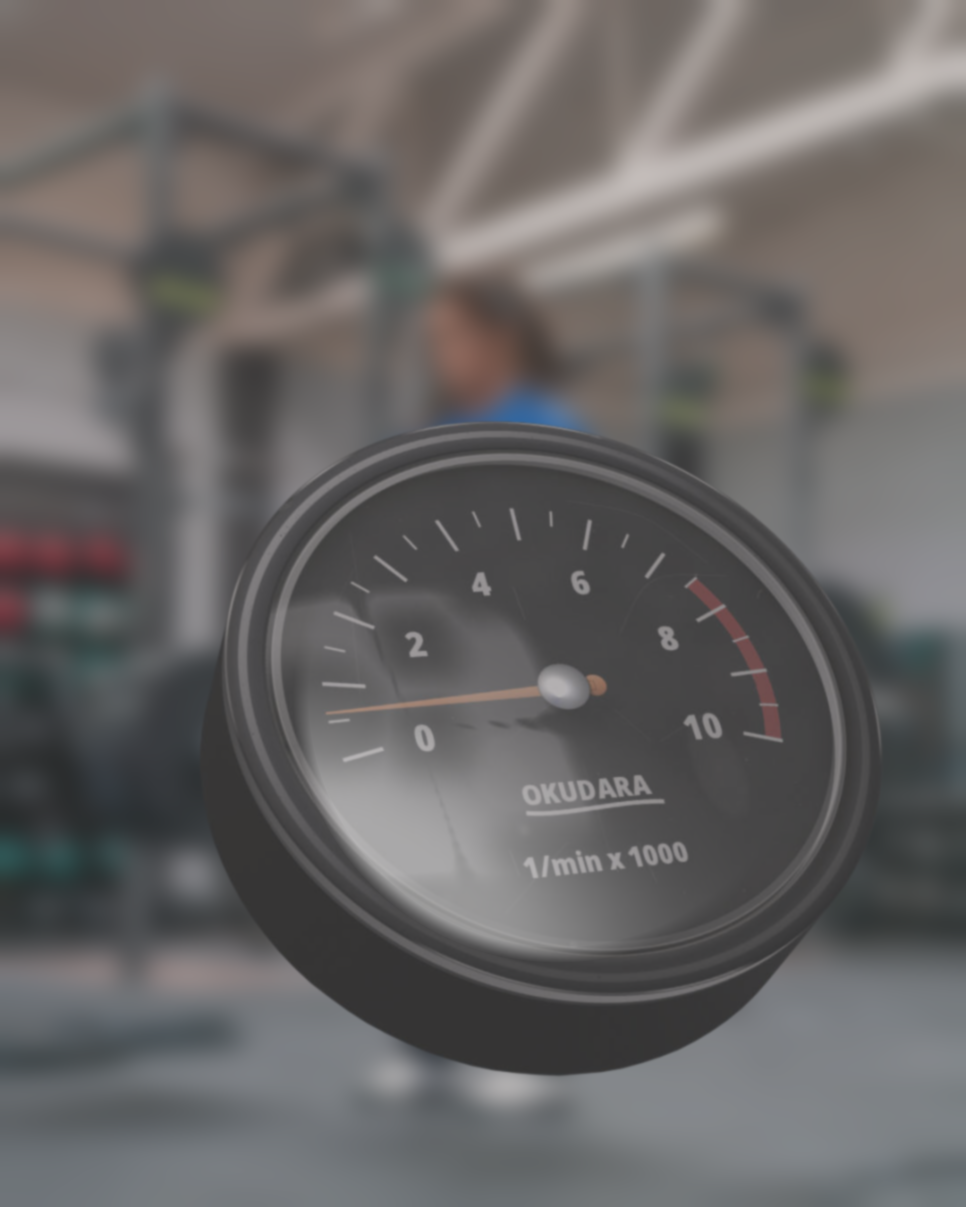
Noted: {"value": 500, "unit": "rpm"}
